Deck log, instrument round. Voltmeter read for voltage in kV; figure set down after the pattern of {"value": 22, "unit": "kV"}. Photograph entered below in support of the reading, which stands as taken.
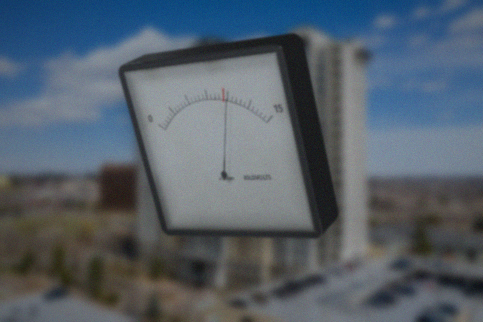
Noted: {"value": 10, "unit": "kV"}
